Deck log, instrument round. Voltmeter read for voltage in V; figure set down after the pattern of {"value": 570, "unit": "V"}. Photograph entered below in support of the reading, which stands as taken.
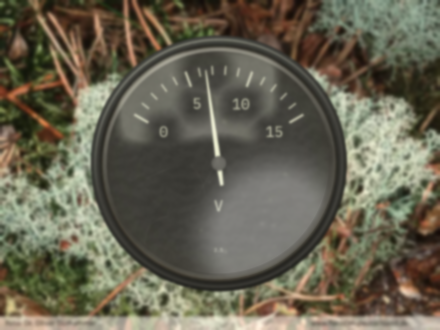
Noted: {"value": 6.5, "unit": "V"}
